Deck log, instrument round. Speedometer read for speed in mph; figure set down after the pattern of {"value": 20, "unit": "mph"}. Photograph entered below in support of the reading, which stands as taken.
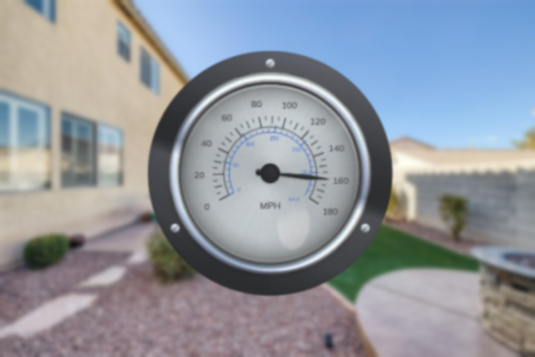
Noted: {"value": 160, "unit": "mph"}
